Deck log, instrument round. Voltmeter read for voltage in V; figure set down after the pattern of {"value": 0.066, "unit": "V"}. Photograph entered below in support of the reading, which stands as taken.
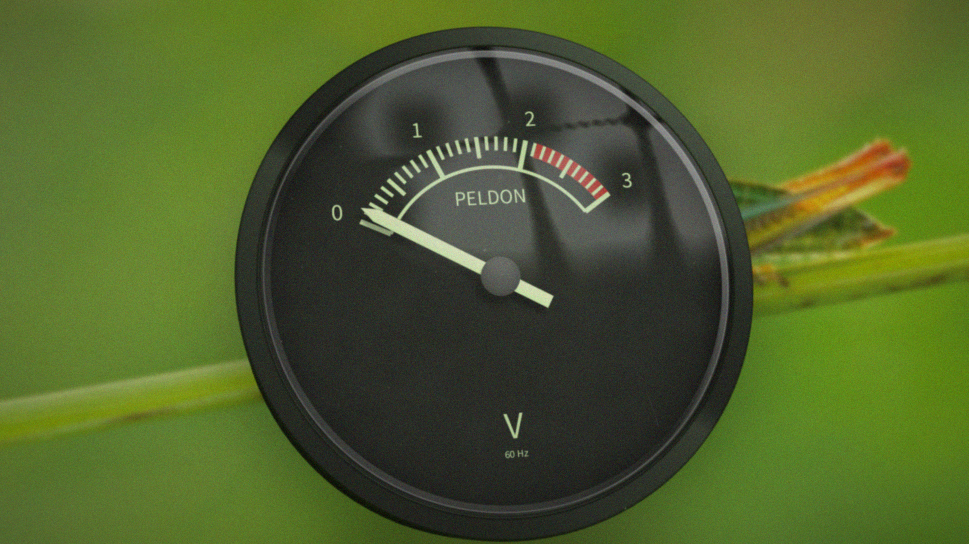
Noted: {"value": 0.1, "unit": "V"}
